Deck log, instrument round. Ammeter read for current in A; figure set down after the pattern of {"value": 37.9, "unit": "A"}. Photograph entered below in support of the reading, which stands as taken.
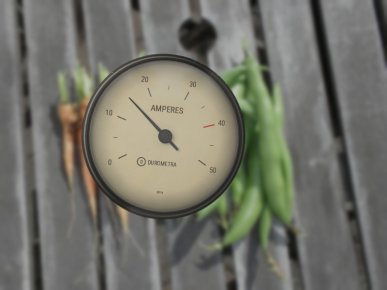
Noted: {"value": 15, "unit": "A"}
